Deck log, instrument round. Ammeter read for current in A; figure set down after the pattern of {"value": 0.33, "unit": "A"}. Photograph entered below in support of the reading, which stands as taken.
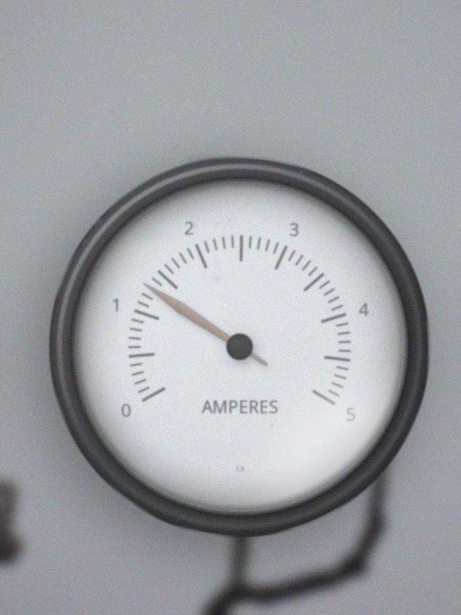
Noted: {"value": 1.3, "unit": "A"}
